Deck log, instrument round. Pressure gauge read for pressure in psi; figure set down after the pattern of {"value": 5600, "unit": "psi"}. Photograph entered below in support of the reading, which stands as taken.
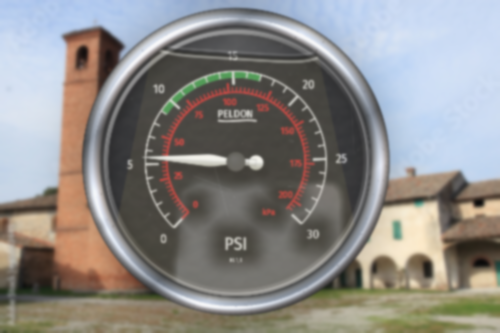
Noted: {"value": 5.5, "unit": "psi"}
